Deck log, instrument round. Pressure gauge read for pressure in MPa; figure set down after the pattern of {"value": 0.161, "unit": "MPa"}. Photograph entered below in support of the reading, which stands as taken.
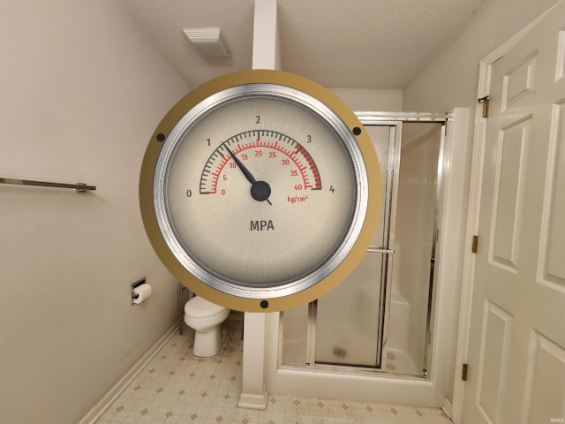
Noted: {"value": 1.2, "unit": "MPa"}
